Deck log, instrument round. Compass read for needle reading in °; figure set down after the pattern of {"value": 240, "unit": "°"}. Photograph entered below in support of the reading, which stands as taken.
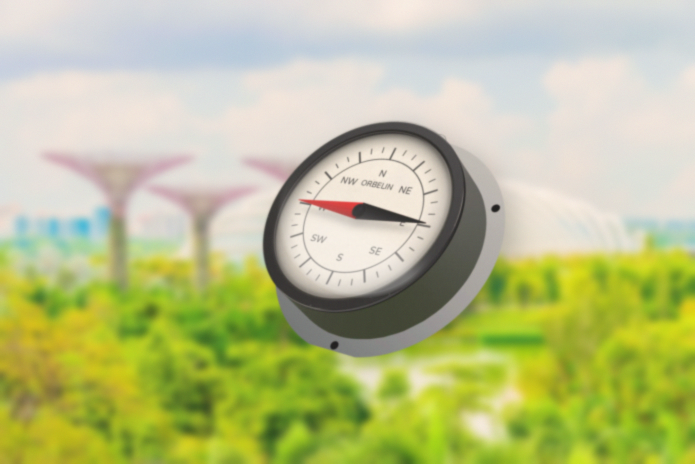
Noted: {"value": 270, "unit": "°"}
